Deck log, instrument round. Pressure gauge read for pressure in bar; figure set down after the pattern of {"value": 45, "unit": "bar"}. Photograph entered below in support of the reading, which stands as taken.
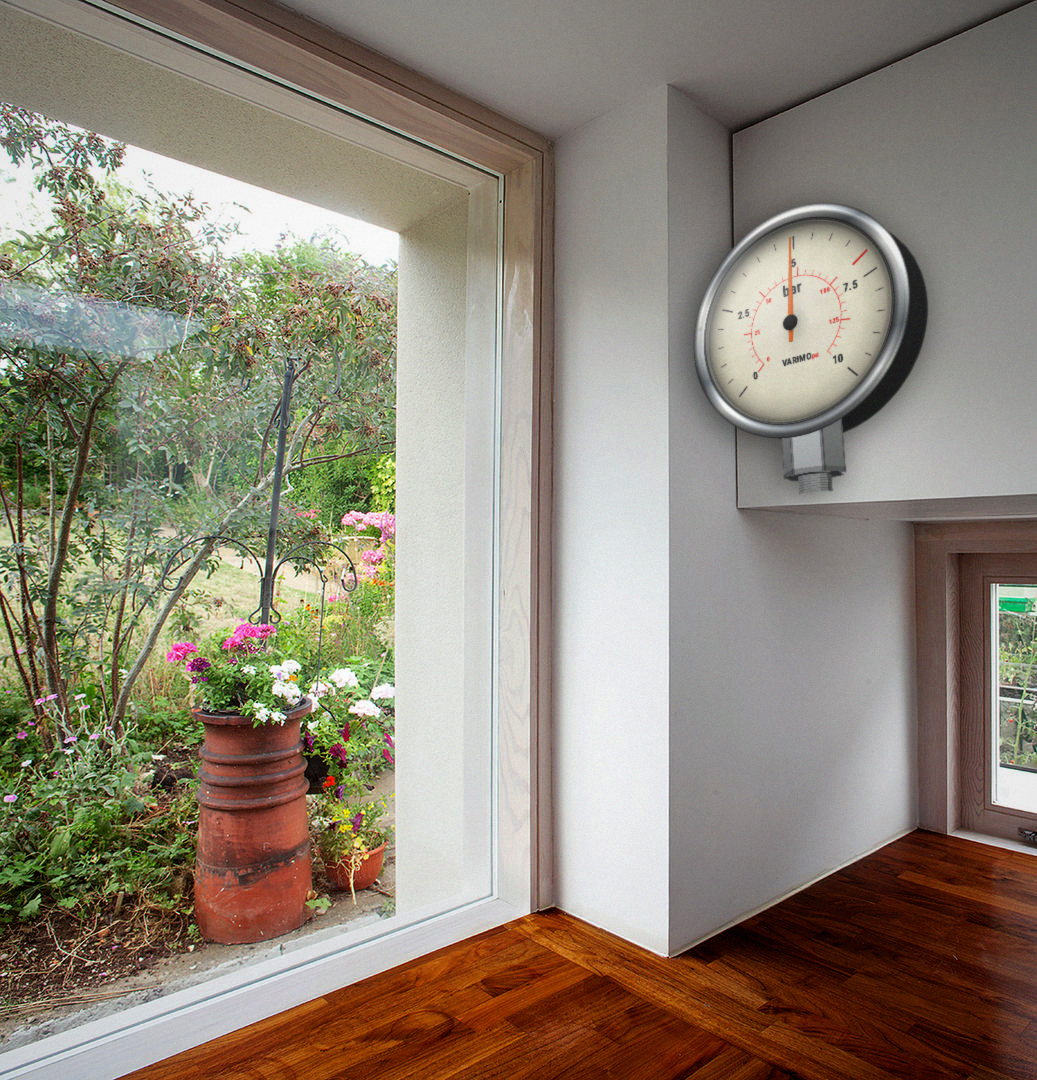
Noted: {"value": 5, "unit": "bar"}
